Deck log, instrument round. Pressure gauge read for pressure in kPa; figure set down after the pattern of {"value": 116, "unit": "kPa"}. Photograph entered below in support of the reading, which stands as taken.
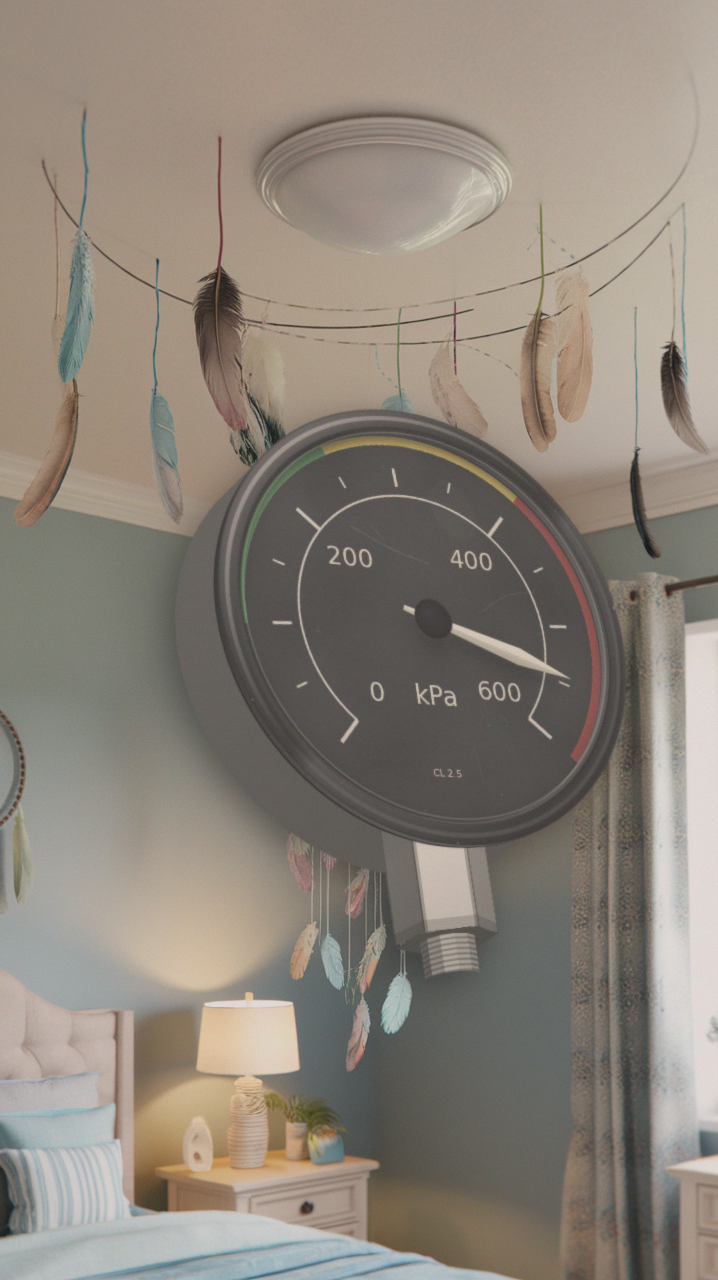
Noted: {"value": 550, "unit": "kPa"}
